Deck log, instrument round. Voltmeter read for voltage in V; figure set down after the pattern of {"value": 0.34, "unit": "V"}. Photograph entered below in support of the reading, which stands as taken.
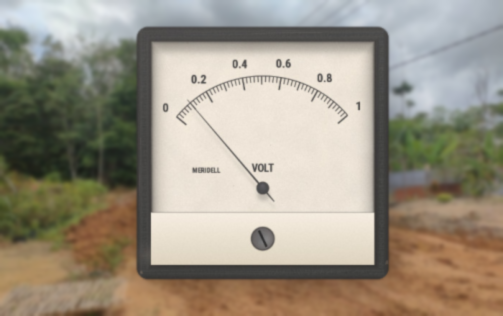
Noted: {"value": 0.1, "unit": "V"}
